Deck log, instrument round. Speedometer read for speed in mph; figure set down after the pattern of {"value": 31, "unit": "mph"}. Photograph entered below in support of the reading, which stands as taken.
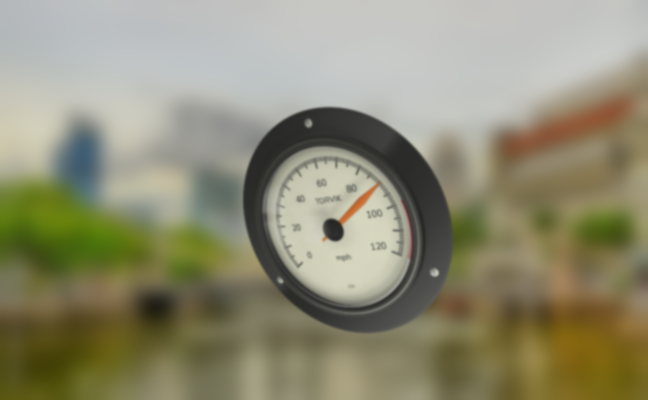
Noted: {"value": 90, "unit": "mph"}
